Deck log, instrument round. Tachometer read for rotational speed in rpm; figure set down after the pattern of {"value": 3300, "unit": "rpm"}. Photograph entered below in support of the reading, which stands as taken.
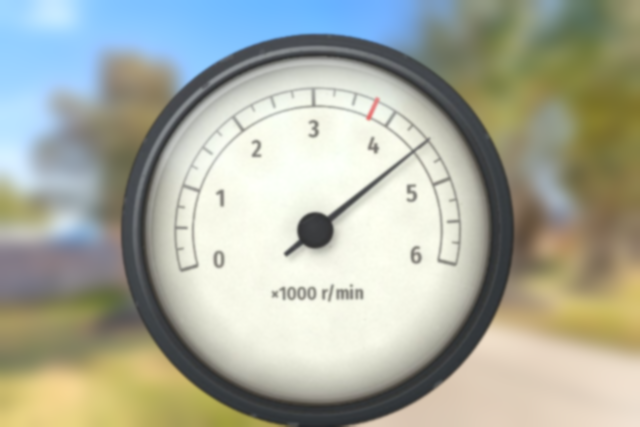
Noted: {"value": 4500, "unit": "rpm"}
